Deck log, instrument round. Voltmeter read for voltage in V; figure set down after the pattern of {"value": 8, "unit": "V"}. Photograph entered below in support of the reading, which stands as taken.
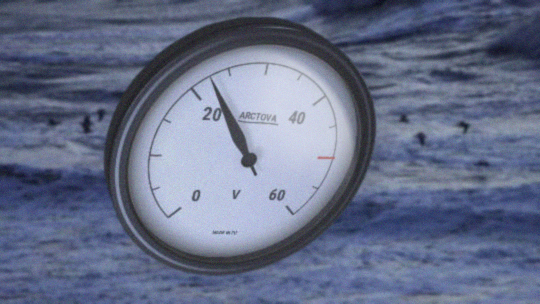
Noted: {"value": 22.5, "unit": "V"}
